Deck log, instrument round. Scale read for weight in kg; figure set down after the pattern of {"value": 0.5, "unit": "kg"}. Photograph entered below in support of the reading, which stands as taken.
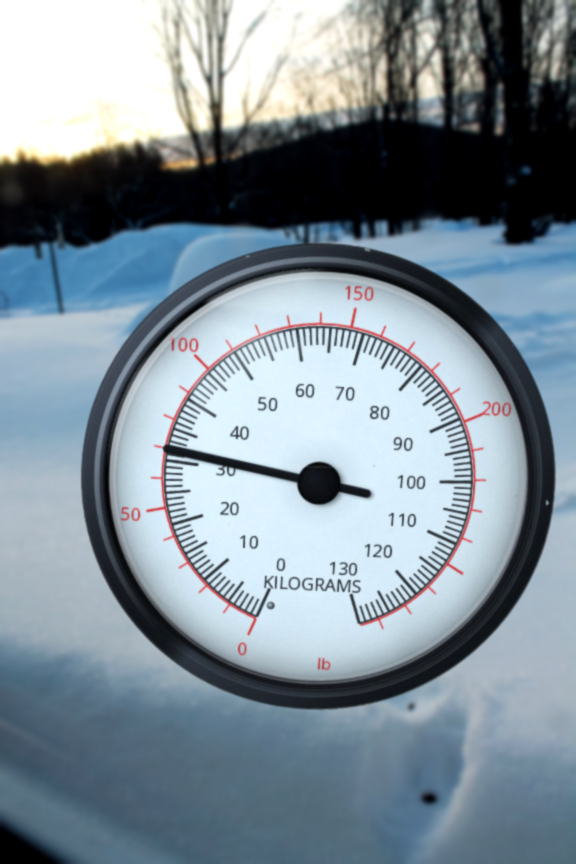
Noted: {"value": 32, "unit": "kg"}
